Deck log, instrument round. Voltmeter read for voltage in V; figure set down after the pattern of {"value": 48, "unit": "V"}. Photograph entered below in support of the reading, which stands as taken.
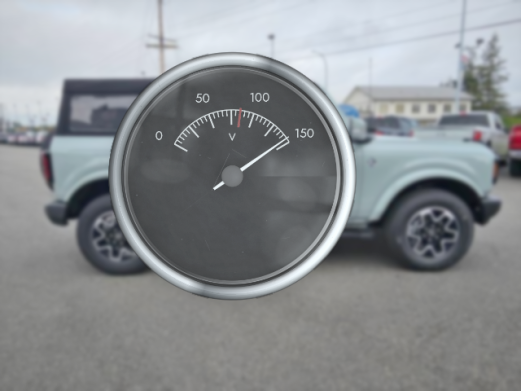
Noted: {"value": 145, "unit": "V"}
